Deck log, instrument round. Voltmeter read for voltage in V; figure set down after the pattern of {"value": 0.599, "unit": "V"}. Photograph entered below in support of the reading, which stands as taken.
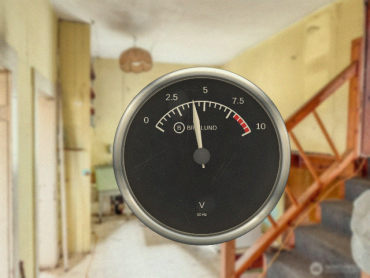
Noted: {"value": 4, "unit": "V"}
